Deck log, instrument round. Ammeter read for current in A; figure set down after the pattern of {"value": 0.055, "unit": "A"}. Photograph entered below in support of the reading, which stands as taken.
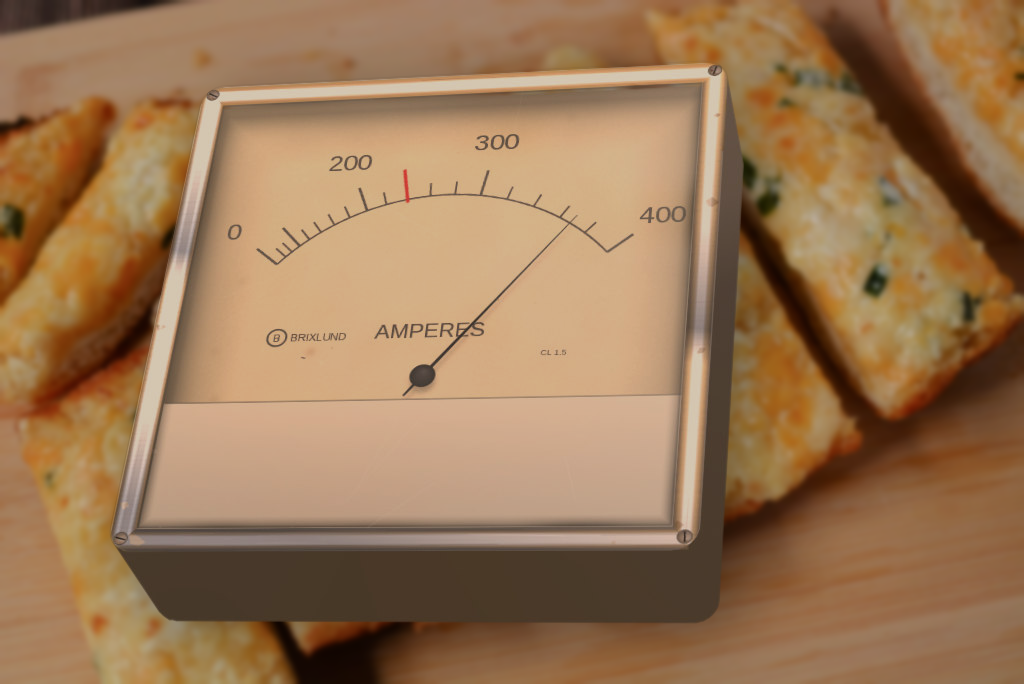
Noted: {"value": 370, "unit": "A"}
